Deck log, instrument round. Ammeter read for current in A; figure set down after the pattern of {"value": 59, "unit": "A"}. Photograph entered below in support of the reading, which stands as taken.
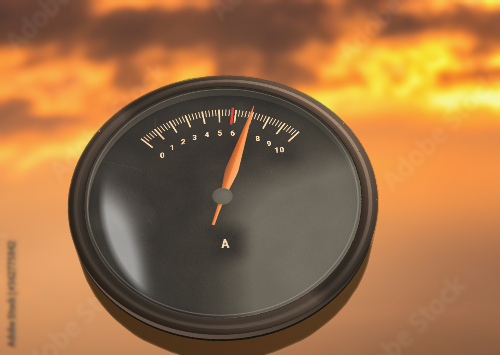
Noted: {"value": 7, "unit": "A"}
